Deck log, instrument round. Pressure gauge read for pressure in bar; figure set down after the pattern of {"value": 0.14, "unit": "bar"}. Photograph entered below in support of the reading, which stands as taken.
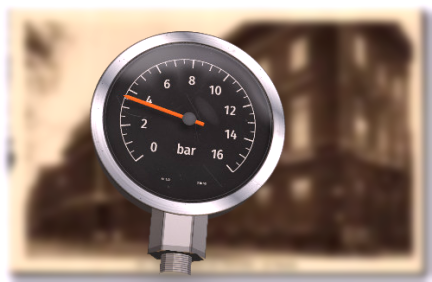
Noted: {"value": 3.5, "unit": "bar"}
